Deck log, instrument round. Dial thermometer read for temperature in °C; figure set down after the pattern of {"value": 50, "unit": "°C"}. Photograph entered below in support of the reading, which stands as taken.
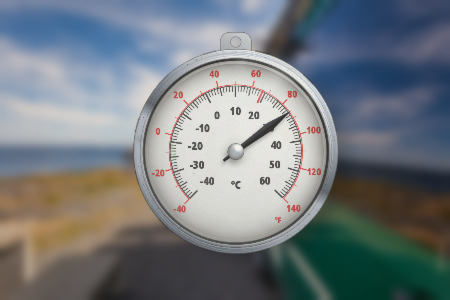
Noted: {"value": 30, "unit": "°C"}
